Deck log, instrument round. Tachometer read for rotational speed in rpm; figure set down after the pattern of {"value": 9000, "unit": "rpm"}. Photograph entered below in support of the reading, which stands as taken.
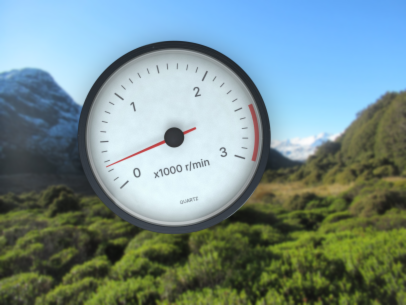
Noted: {"value": 250, "unit": "rpm"}
